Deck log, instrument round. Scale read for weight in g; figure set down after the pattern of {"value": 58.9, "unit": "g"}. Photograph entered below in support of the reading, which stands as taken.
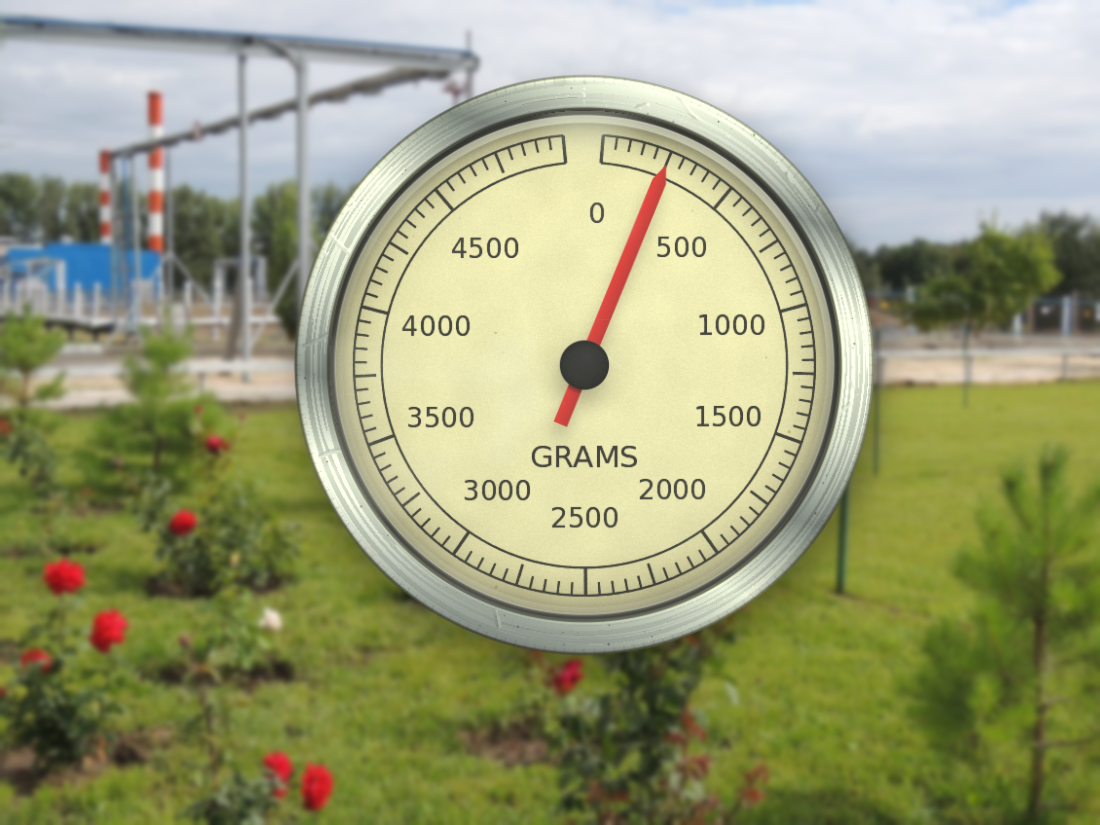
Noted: {"value": 250, "unit": "g"}
